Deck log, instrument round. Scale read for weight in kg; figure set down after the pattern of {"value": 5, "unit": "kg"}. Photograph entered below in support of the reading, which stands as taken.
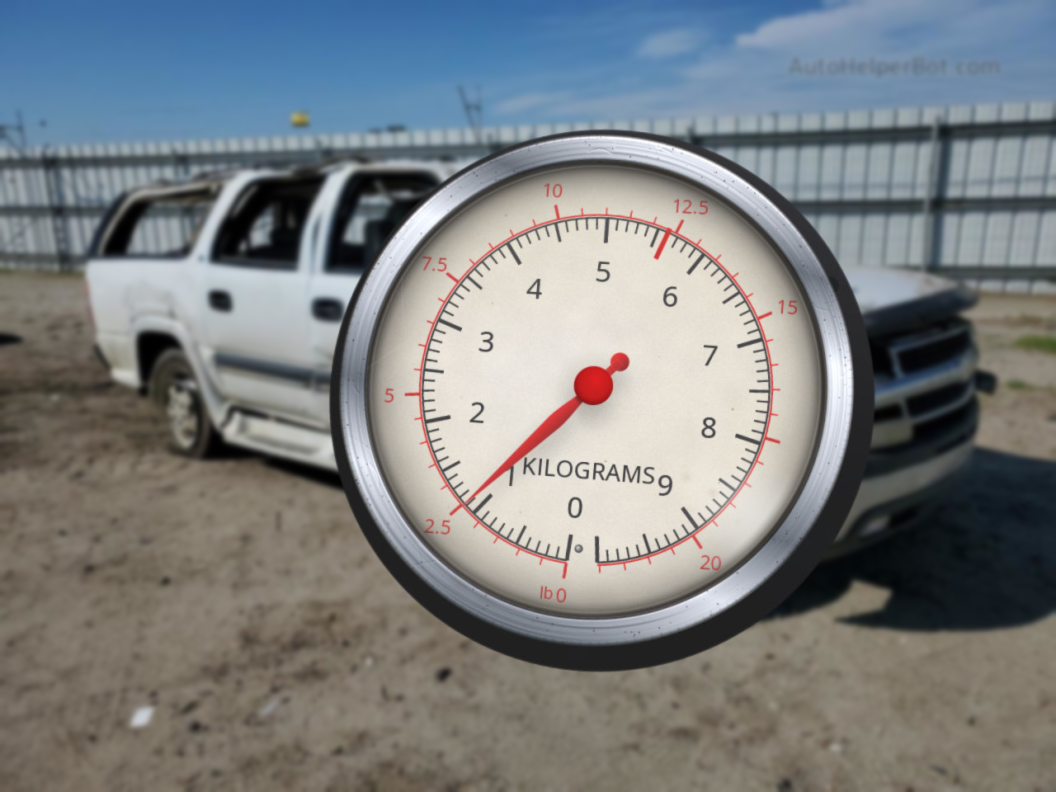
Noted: {"value": 1.1, "unit": "kg"}
